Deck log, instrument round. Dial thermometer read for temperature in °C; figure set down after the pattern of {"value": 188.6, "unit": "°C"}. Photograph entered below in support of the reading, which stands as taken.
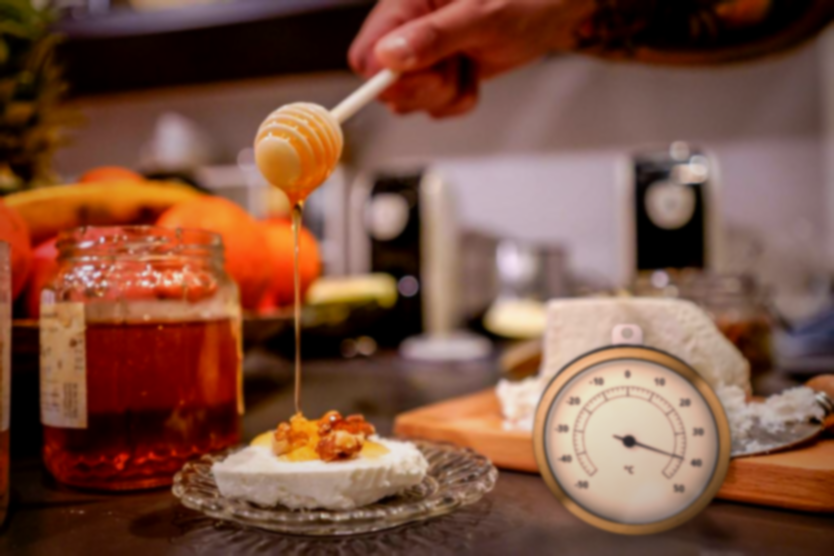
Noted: {"value": 40, "unit": "°C"}
